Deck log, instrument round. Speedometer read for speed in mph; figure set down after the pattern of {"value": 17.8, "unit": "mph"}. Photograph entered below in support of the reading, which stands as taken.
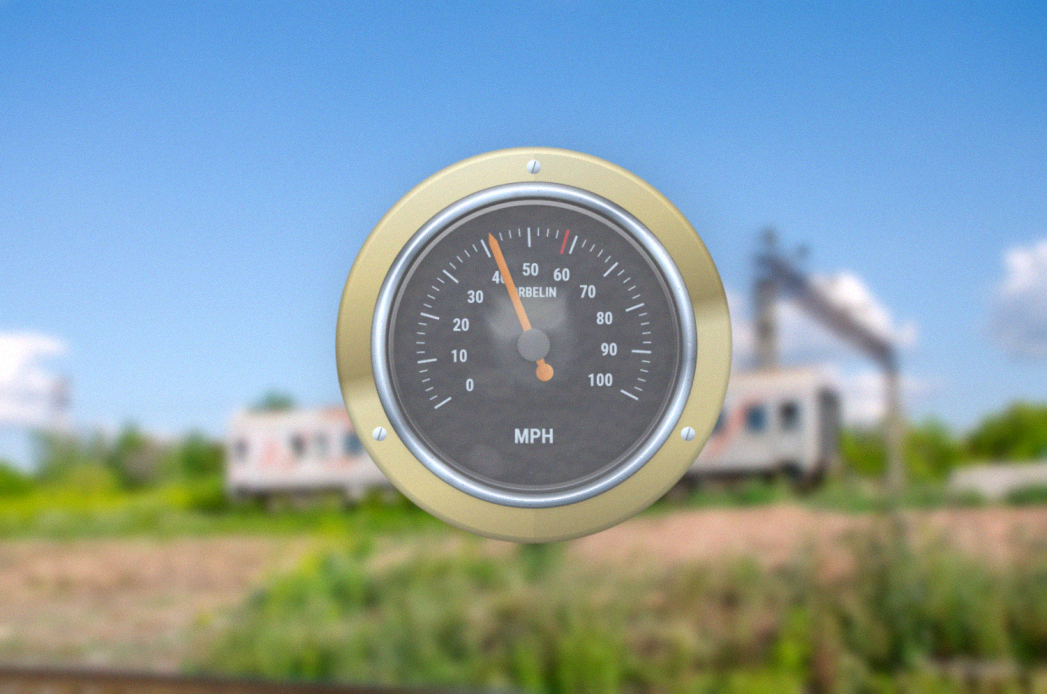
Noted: {"value": 42, "unit": "mph"}
